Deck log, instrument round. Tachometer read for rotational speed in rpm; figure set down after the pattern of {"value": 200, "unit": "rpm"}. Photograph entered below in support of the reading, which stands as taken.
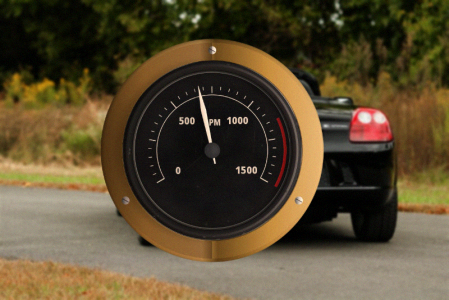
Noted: {"value": 675, "unit": "rpm"}
